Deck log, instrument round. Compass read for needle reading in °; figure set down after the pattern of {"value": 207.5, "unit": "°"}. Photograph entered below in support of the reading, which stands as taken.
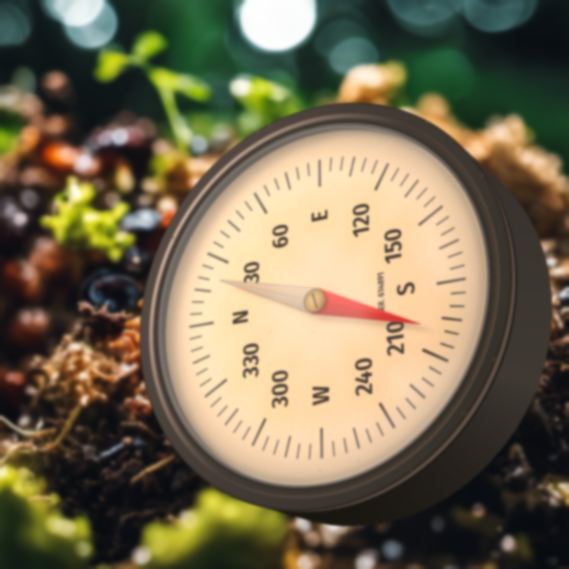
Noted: {"value": 200, "unit": "°"}
